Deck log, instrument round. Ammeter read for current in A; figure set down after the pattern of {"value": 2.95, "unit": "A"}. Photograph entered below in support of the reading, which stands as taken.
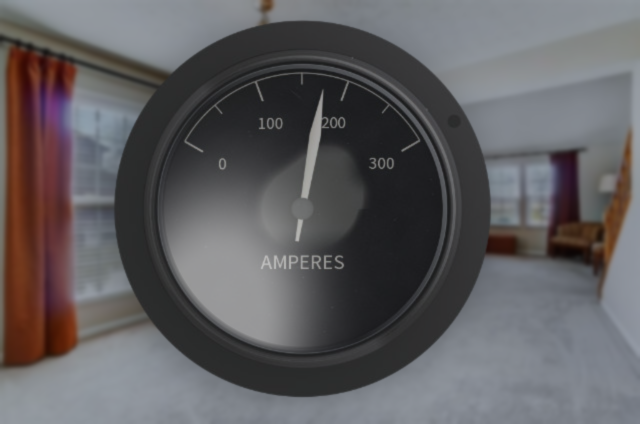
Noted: {"value": 175, "unit": "A"}
